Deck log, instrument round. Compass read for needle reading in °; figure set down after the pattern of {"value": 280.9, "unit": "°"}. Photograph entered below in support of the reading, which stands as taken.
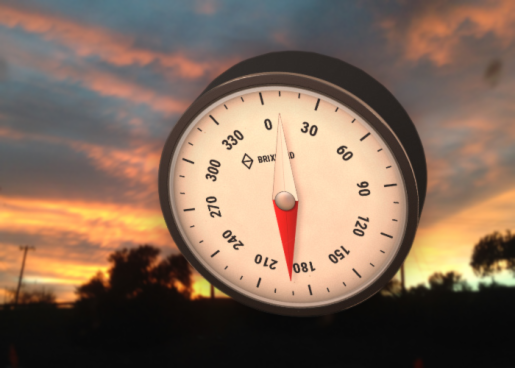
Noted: {"value": 190, "unit": "°"}
